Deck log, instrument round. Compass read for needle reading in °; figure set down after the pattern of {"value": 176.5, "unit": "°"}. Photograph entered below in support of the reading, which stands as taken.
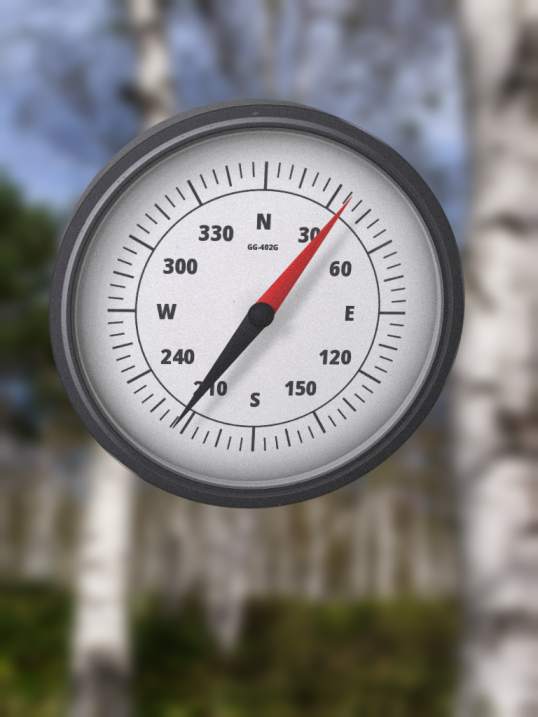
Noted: {"value": 35, "unit": "°"}
